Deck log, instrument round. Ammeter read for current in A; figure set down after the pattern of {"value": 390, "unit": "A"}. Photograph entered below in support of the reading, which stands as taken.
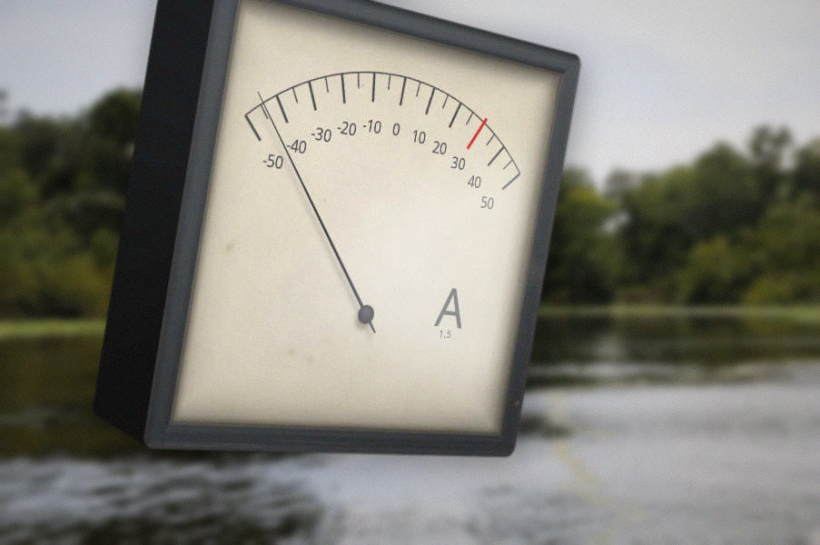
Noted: {"value": -45, "unit": "A"}
